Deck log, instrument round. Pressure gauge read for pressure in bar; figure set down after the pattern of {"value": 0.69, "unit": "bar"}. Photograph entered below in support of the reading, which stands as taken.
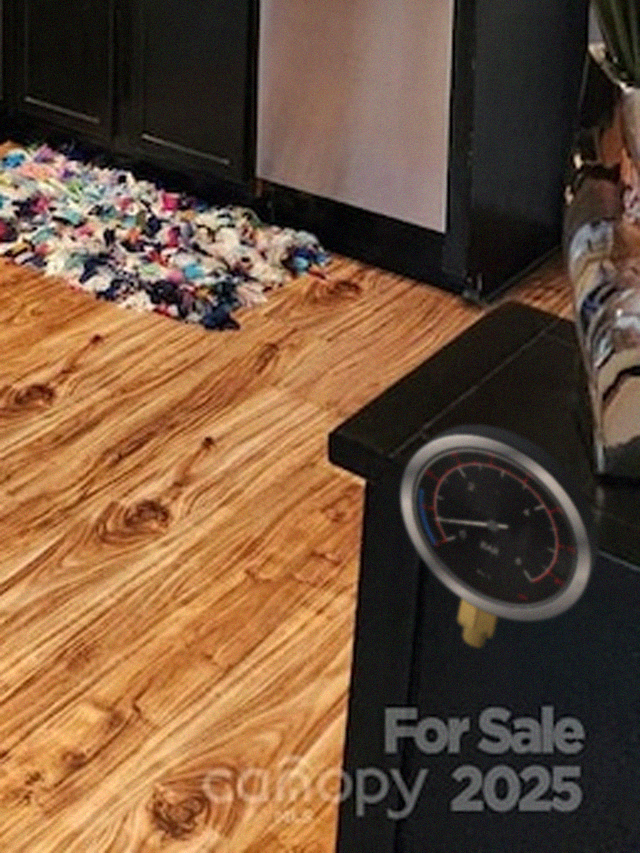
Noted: {"value": 0.5, "unit": "bar"}
